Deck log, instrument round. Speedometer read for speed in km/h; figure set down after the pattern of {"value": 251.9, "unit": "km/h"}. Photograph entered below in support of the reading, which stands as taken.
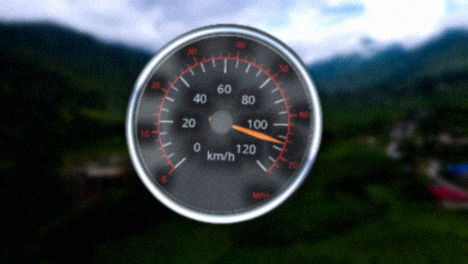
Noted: {"value": 107.5, "unit": "km/h"}
